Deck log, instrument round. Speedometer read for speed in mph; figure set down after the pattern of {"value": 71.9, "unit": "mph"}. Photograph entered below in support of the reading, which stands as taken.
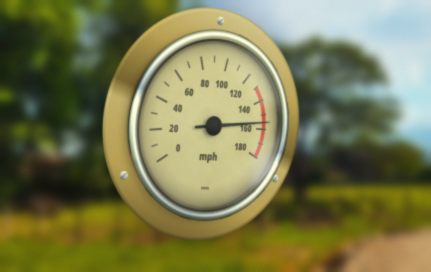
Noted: {"value": 155, "unit": "mph"}
